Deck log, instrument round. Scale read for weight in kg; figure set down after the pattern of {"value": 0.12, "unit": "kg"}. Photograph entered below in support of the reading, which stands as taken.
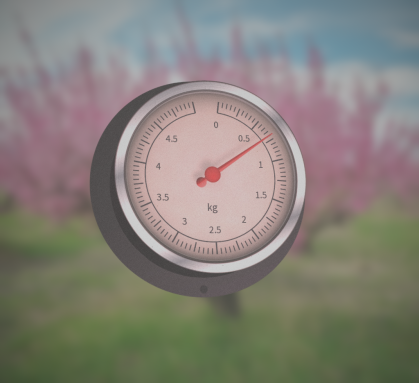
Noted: {"value": 0.7, "unit": "kg"}
